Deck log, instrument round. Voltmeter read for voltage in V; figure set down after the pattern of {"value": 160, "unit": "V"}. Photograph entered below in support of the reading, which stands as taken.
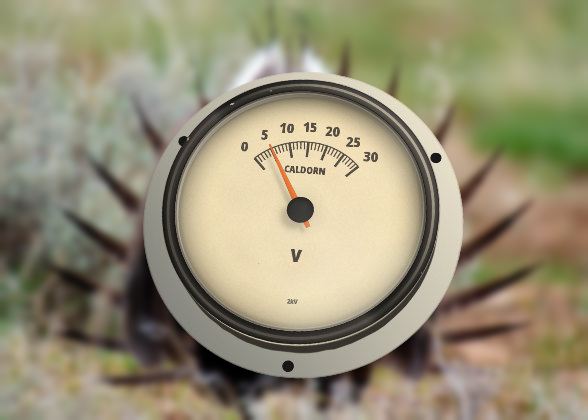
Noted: {"value": 5, "unit": "V"}
